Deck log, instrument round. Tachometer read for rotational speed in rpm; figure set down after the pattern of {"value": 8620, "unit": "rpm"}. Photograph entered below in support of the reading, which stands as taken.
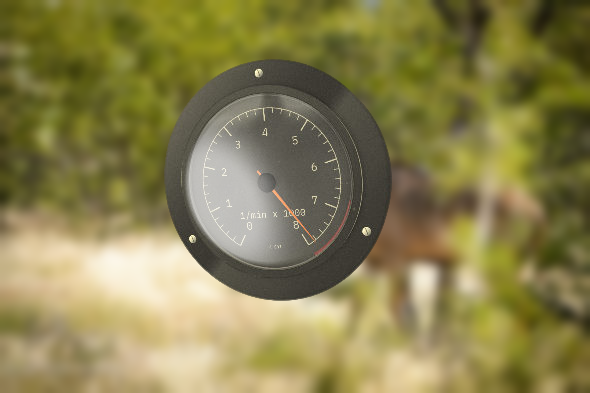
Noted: {"value": 7800, "unit": "rpm"}
